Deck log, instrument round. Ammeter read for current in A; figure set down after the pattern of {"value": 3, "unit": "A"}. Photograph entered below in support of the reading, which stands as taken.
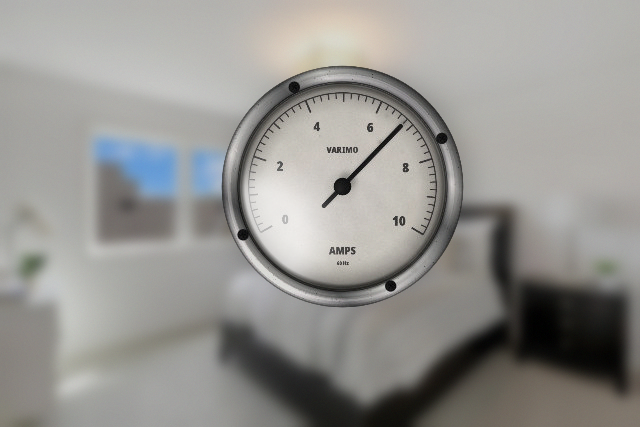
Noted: {"value": 6.8, "unit": "A"}
